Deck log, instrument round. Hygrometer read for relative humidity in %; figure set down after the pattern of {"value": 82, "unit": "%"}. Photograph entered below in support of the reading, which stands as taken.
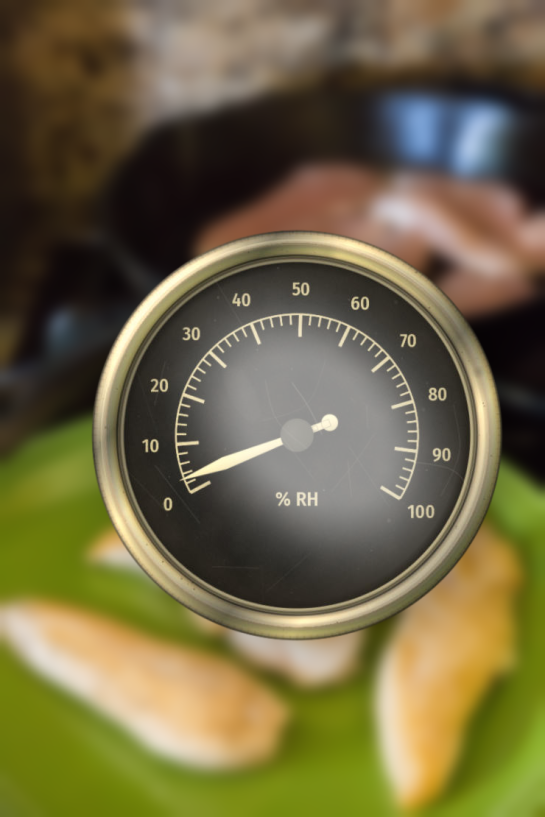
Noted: {"value": 3, "unit": "%"}
